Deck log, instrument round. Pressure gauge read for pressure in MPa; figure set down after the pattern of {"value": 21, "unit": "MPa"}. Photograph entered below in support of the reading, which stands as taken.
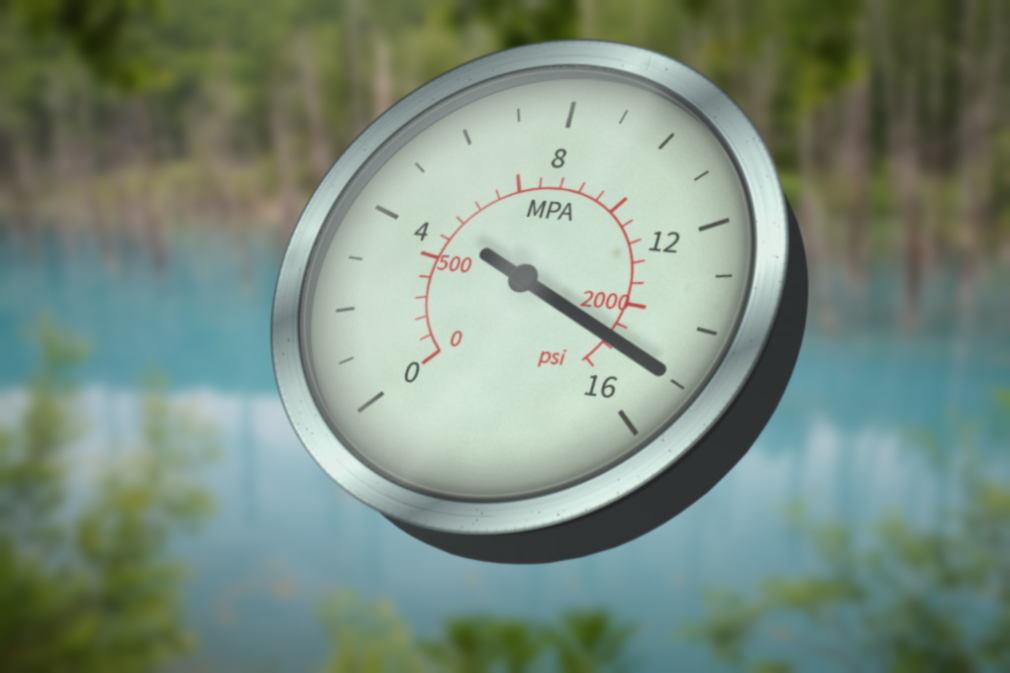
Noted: {"value": 15, "unit": "MPa"}
